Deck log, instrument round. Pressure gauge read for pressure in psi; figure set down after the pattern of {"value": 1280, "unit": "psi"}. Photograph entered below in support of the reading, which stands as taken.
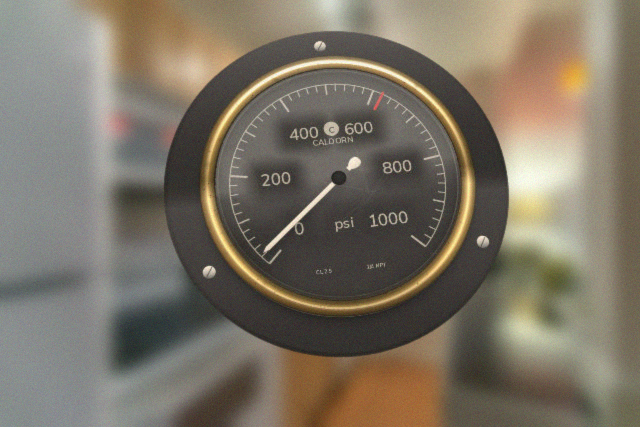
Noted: {"value": 20, "unit": "psi"}
